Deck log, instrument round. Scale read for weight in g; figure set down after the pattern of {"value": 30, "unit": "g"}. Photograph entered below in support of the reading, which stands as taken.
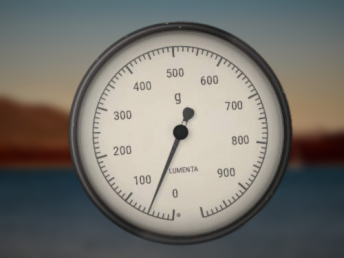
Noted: {"value": 50, "unit": "g"}
